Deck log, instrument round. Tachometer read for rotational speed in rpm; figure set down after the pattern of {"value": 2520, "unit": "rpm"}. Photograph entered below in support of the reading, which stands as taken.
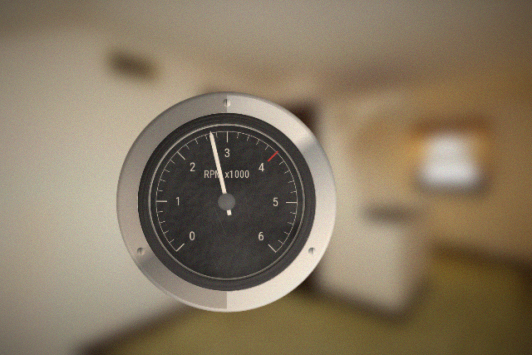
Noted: {"value": 2700, "unit": "rpm"}
